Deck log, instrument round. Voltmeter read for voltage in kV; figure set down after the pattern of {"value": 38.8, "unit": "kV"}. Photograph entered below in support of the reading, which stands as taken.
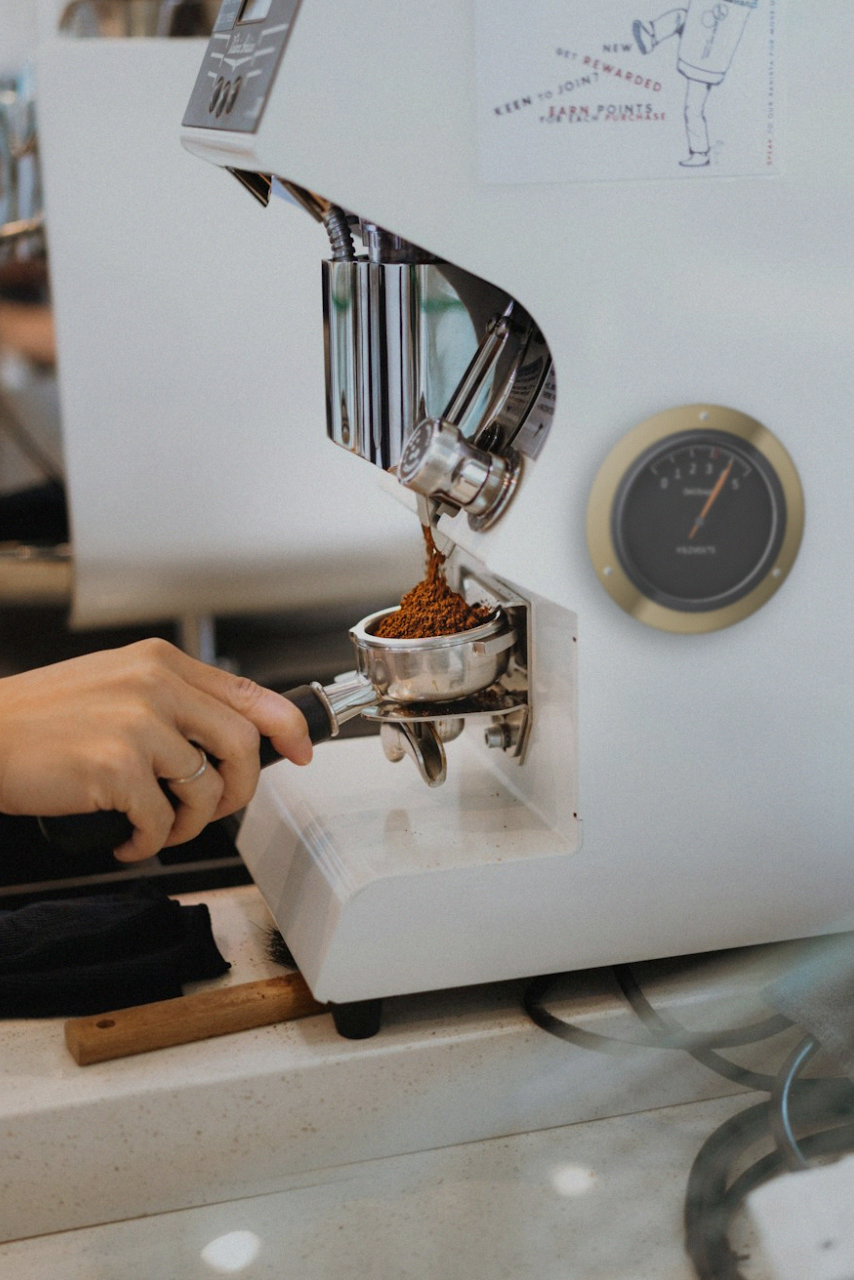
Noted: {"value": 4, "unit": "kV"}
